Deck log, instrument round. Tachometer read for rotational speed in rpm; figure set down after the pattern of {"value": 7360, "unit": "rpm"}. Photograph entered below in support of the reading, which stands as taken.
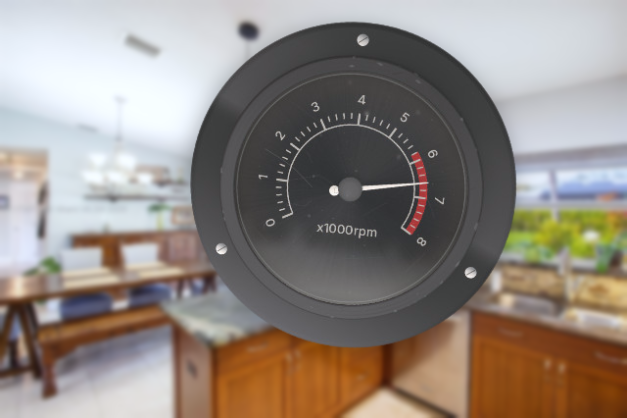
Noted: {"value": 6600, "unit": "rpm"}
